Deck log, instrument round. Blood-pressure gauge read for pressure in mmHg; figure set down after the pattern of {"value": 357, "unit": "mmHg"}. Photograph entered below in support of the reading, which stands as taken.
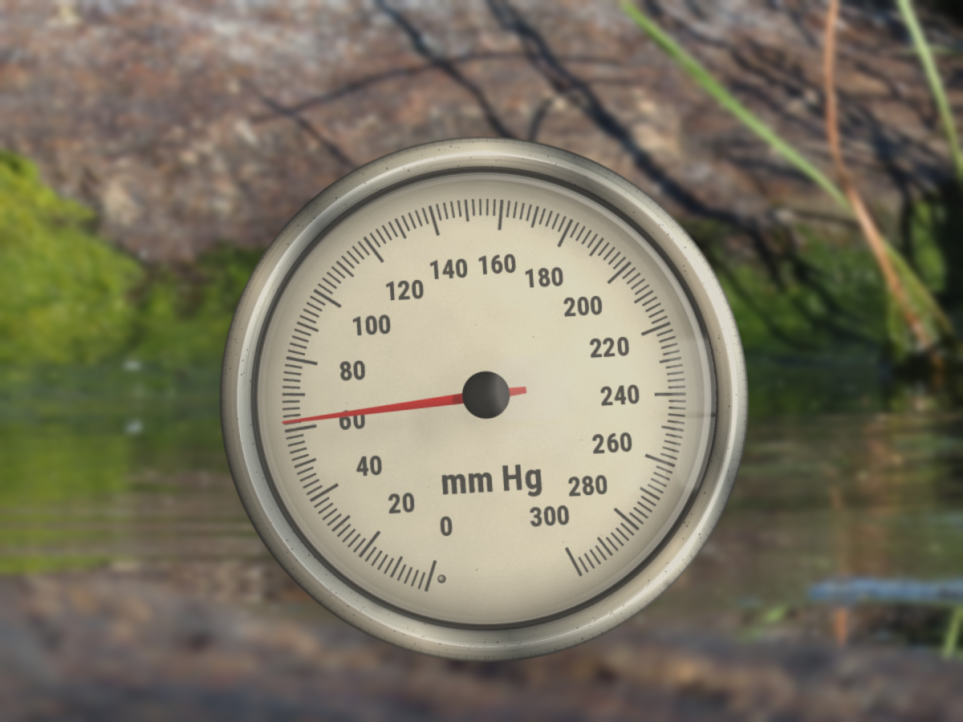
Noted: {"value": 62, "unit": "mmHg"}
